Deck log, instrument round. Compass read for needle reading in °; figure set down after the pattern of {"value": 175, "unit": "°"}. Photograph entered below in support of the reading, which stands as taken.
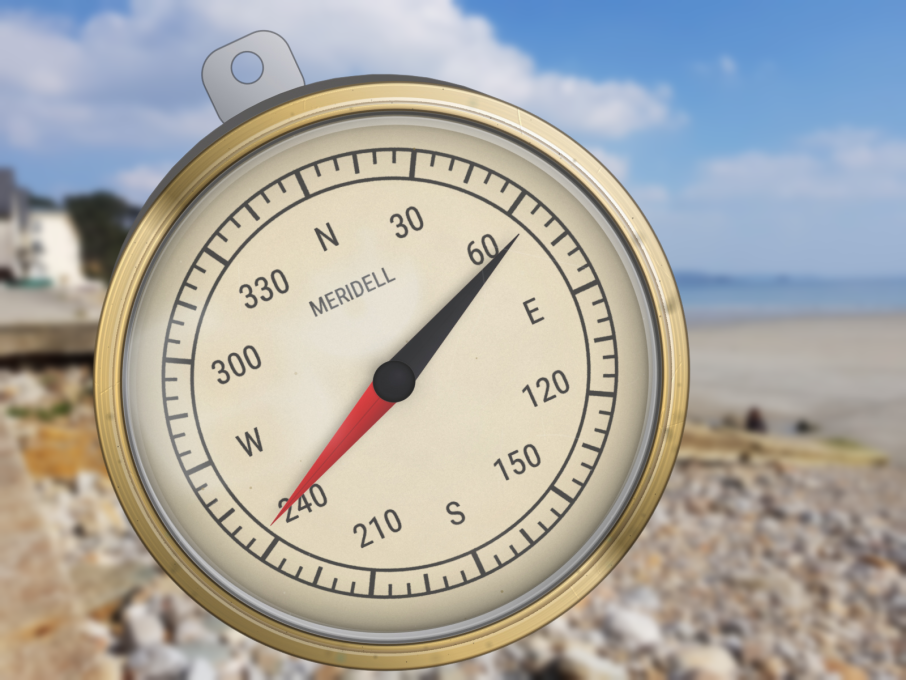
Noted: {"value": 245, "unit": "°"}
